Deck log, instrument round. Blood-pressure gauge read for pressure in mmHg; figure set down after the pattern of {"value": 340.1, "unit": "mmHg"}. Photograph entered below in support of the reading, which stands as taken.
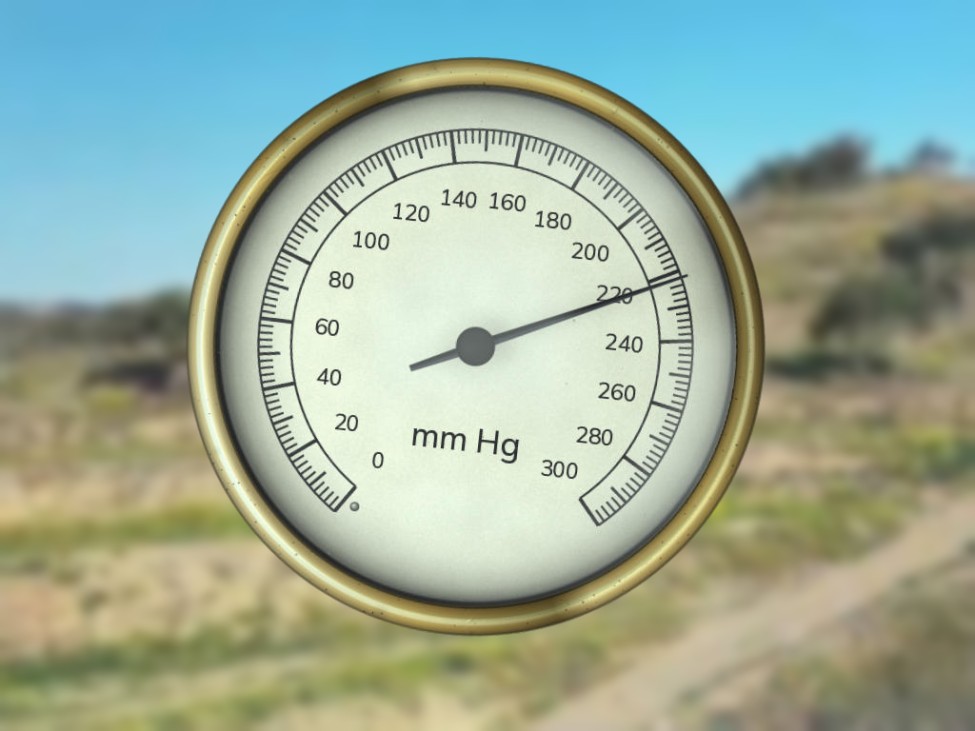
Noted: {"value": 222, "unit": "mmHg"}
